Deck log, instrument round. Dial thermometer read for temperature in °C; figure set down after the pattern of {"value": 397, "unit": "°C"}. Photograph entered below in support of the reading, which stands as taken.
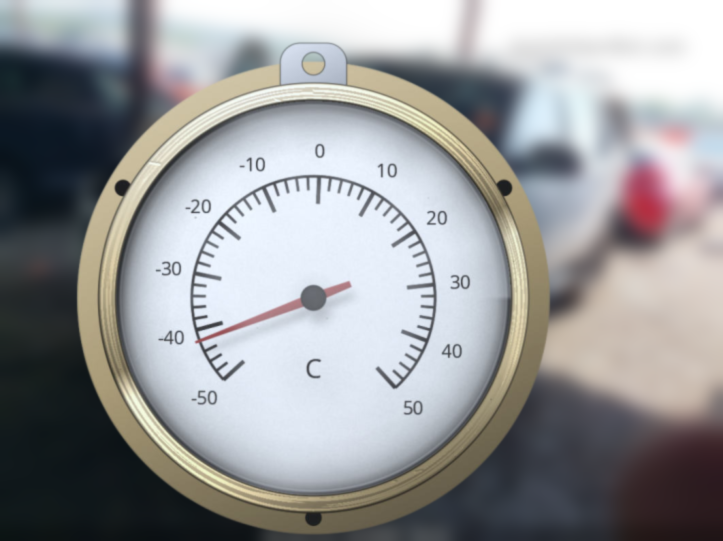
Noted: {"value": -42, "unit": "°C"}
